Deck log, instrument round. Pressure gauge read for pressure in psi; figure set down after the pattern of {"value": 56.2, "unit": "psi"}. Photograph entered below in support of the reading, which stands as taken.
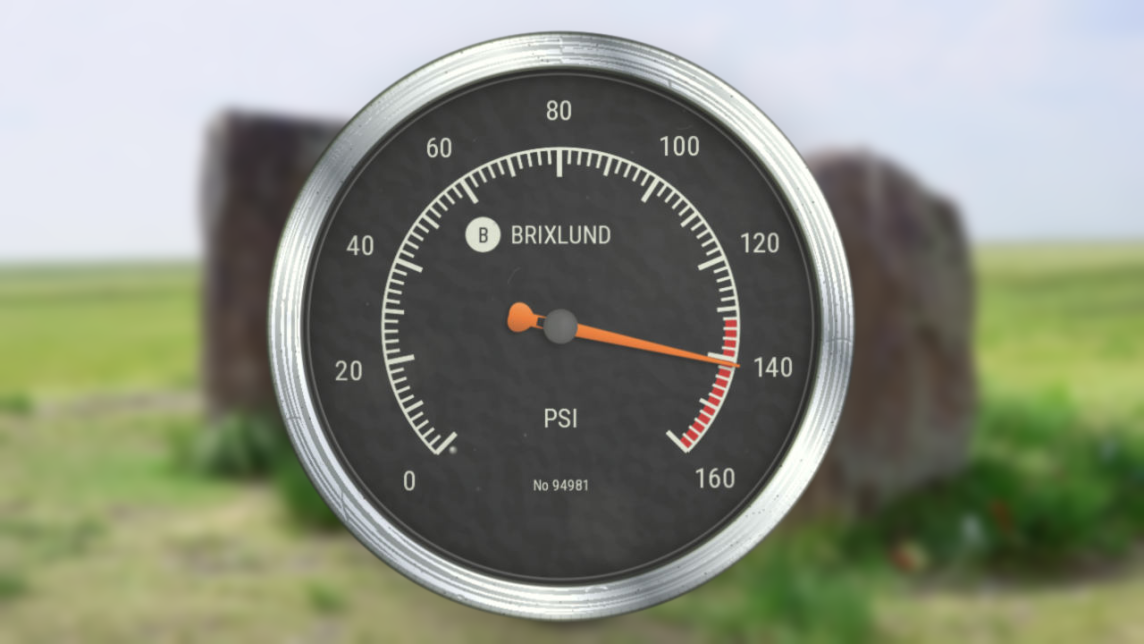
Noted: {"value": 141, "unit": "psi"}
